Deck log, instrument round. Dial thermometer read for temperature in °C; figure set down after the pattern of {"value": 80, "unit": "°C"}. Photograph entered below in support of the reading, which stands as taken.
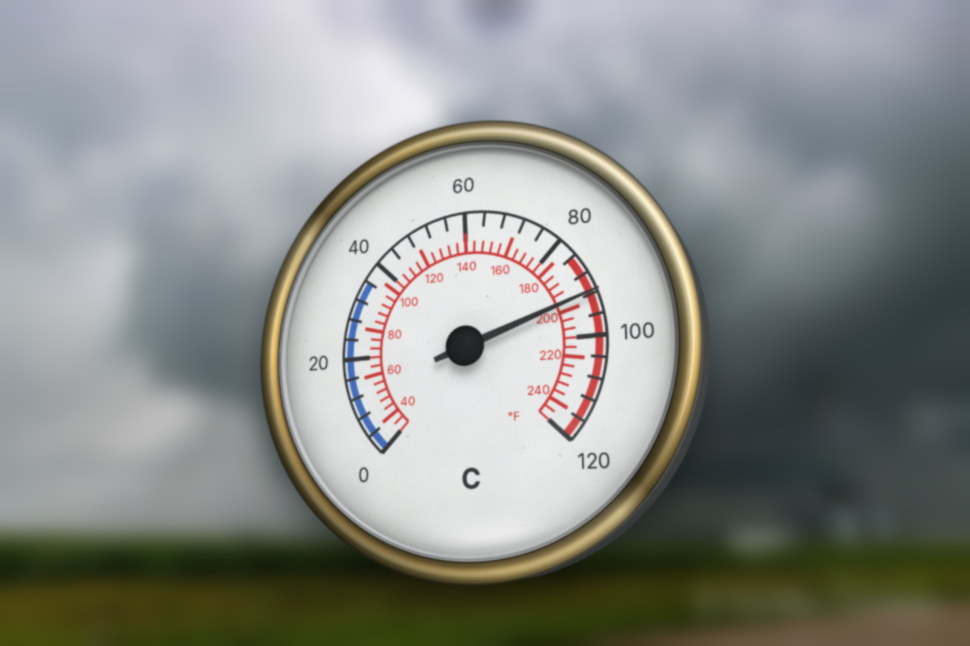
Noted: {"value": 92, "unit": "°C"}
